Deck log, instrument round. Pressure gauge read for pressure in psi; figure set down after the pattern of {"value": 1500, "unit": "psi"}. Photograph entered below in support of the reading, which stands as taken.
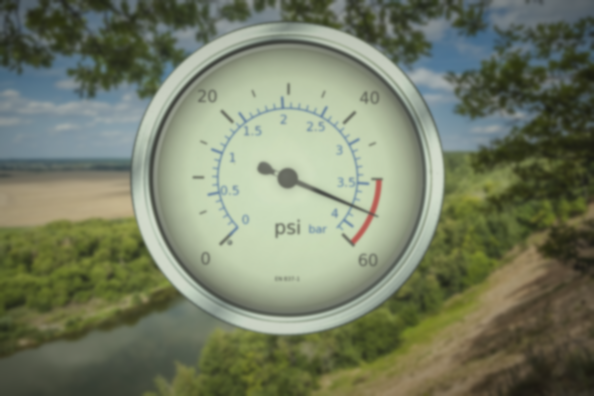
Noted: {"value": 55, "unit": "psi"}
